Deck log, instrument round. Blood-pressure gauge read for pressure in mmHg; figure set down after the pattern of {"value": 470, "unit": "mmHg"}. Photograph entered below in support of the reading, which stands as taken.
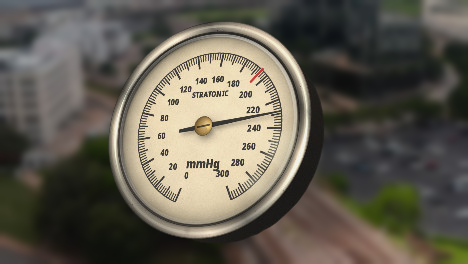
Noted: {"value": 230, "unit": "mmHg"}
